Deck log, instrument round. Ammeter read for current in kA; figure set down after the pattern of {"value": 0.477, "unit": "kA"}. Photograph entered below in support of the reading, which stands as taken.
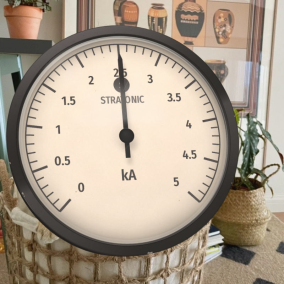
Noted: {"value": 2.5, "unit": "kA"}
